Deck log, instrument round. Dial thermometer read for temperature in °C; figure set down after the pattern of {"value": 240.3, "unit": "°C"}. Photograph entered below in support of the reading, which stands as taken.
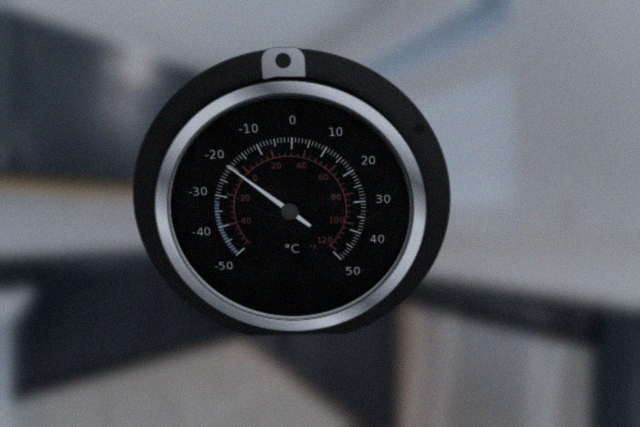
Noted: {"value": -20, "unit": "°C"}
